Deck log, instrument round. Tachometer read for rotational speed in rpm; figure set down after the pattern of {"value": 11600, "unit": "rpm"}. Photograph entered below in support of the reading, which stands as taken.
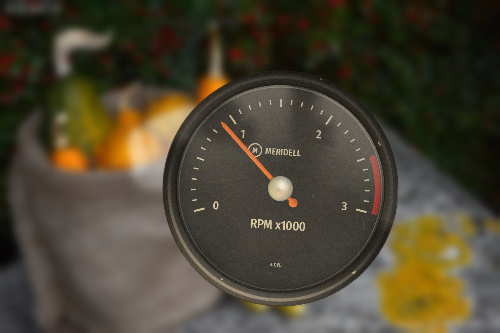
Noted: {"value": 900, "unit": "rpm"}
